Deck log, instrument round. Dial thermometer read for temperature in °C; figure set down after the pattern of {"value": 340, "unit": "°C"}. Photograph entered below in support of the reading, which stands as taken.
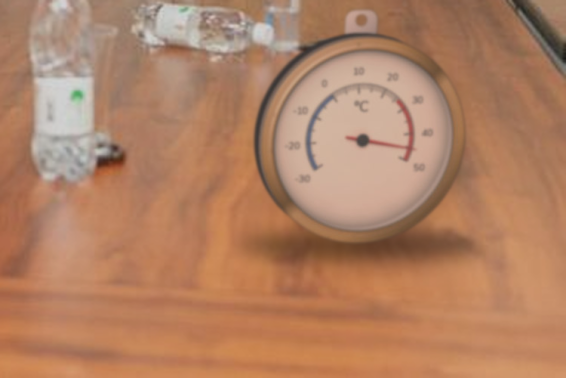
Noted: {"value": 45, "unit": "°C"}
